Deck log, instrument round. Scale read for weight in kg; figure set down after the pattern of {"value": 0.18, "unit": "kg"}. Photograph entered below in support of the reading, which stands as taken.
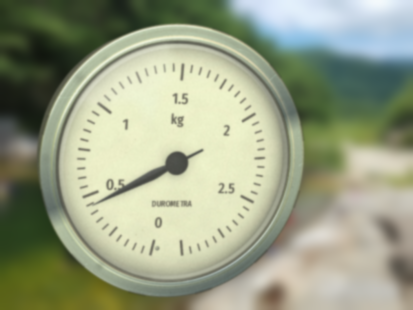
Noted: {"value": 0.45, "unit": "kg"}
